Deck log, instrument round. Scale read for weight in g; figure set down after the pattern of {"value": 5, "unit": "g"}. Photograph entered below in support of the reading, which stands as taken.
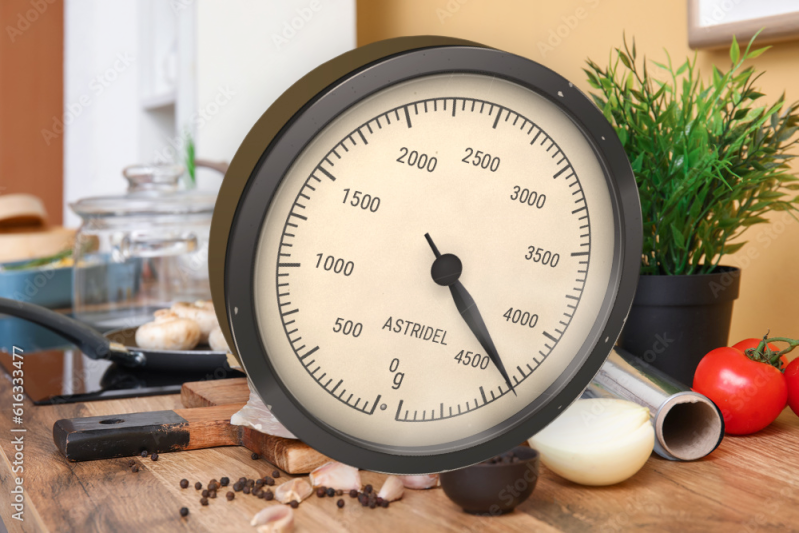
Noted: {"value": 4350, "unit": "g"}
